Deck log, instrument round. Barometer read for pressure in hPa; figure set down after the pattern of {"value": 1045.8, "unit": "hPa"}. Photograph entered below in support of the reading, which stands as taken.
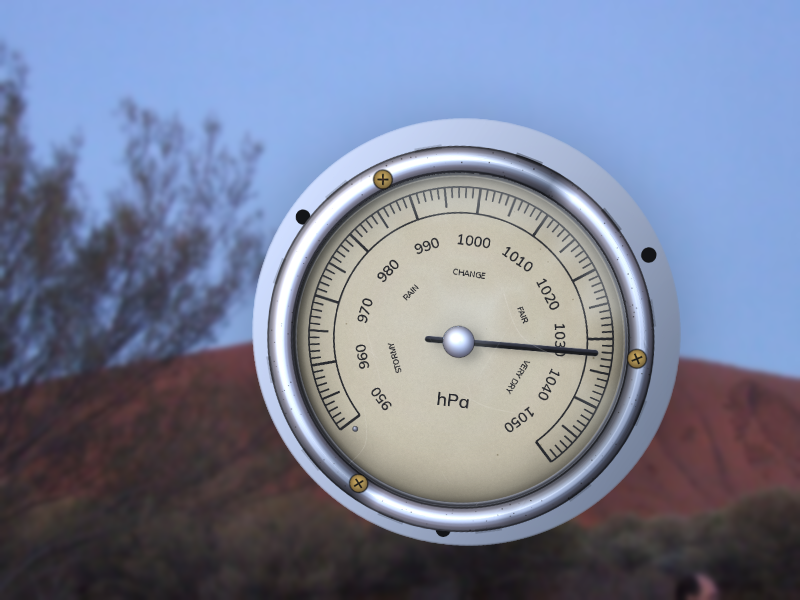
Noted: {"value": 1032, "unit": "hPa"}
